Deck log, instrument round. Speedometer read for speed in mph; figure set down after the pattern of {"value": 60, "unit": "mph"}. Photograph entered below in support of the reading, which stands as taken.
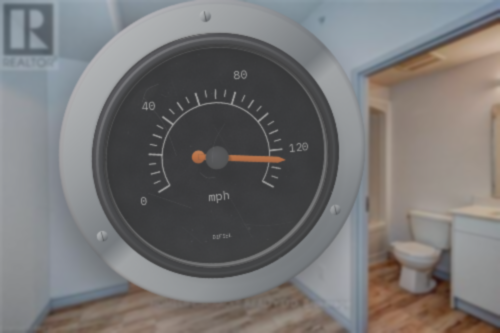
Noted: {"value": 125, "unit": "mph"}
